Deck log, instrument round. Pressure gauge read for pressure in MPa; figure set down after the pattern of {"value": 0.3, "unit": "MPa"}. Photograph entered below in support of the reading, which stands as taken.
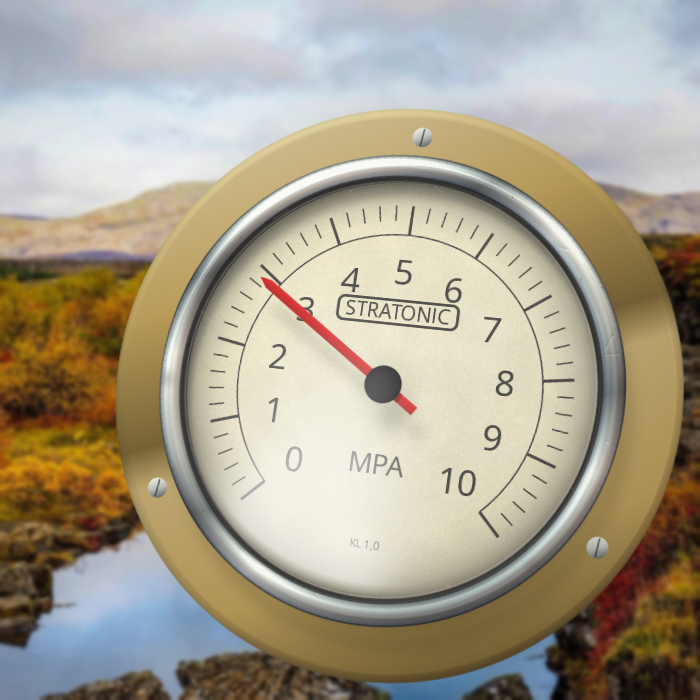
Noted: {"value": 2.9, "unit": "MPa"}
